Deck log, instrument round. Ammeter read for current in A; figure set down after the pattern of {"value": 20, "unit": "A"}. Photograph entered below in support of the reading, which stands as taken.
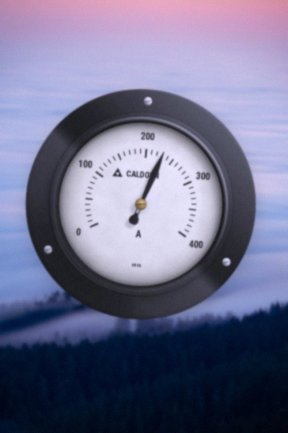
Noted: {"value": 230, "unit": "A"}
